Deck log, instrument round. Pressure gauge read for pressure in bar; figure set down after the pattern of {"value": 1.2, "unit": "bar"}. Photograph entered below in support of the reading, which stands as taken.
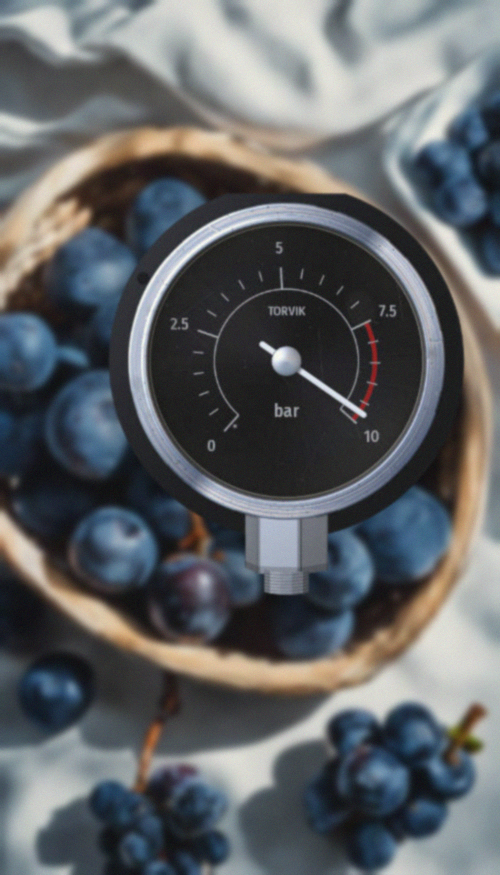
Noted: {"value": 9.75, "unit": "bar"}
